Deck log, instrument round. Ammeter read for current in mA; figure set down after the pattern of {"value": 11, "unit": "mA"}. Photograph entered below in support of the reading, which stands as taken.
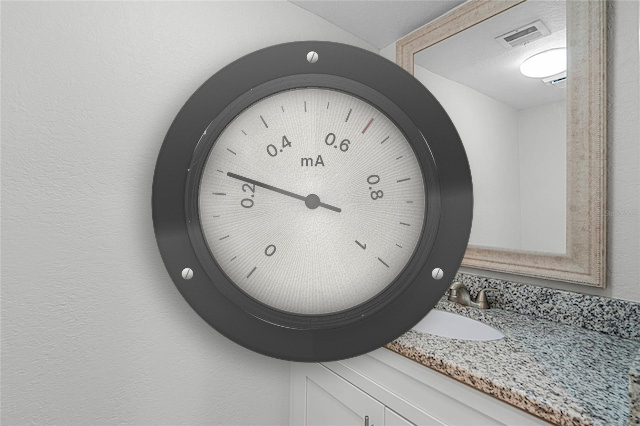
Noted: {"value": 0.25, "unit": "mA"}
